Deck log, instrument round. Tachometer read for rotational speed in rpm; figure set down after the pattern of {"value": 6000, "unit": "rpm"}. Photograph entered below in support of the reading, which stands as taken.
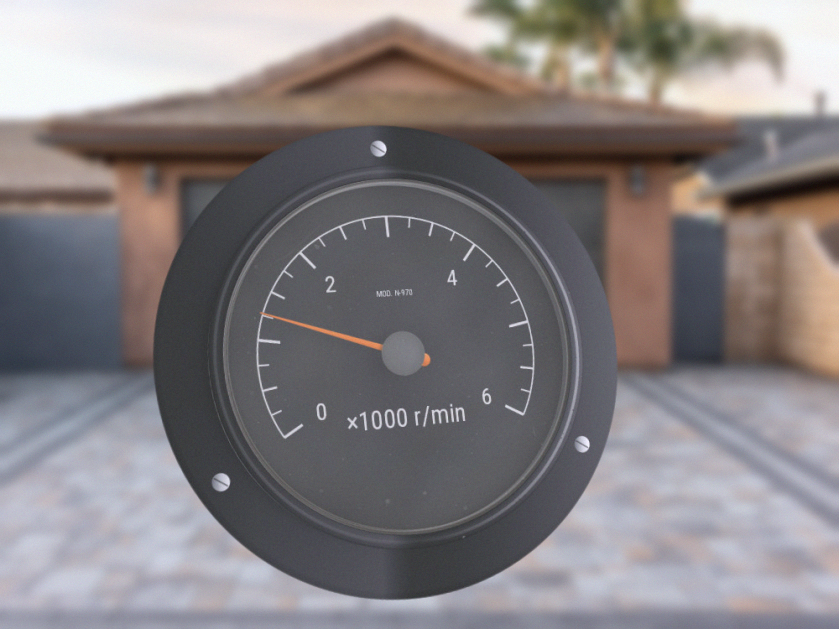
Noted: {"value": 1250, "unit": "rpm"}
